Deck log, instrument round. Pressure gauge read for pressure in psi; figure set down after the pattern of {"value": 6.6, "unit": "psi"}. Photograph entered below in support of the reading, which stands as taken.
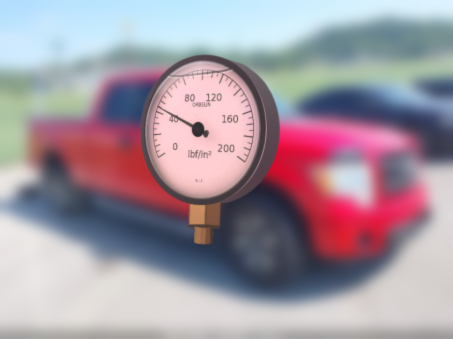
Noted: {"value": 45, "unit": "psi"}
